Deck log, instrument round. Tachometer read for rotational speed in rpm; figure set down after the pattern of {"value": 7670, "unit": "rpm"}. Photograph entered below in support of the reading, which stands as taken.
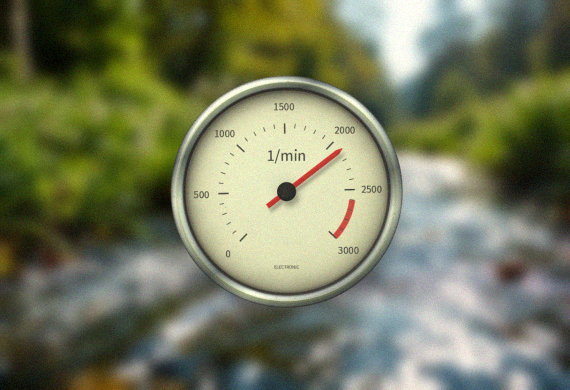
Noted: {"value": 2100, "unit": "rpm"}
